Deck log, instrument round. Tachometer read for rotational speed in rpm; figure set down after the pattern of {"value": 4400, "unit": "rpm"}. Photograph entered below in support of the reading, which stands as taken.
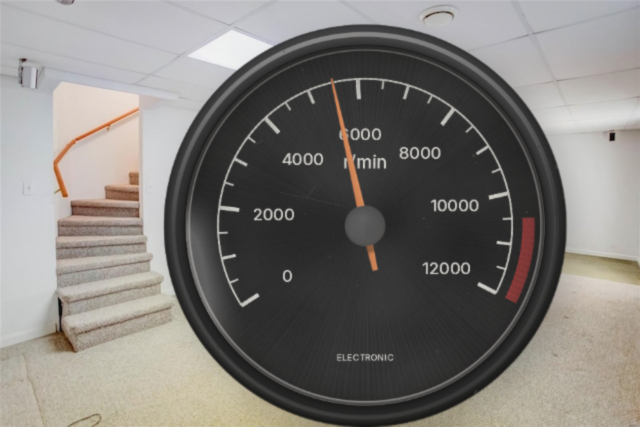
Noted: {"value": 5500, "unit": "rpm"}
